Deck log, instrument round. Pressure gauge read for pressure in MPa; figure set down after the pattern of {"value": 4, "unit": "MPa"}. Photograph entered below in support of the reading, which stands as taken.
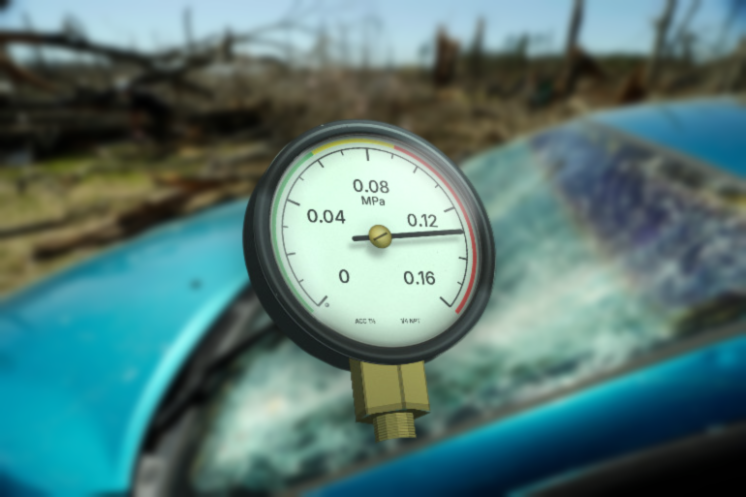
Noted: {"value": 0.13, "unit": "MPa"}
